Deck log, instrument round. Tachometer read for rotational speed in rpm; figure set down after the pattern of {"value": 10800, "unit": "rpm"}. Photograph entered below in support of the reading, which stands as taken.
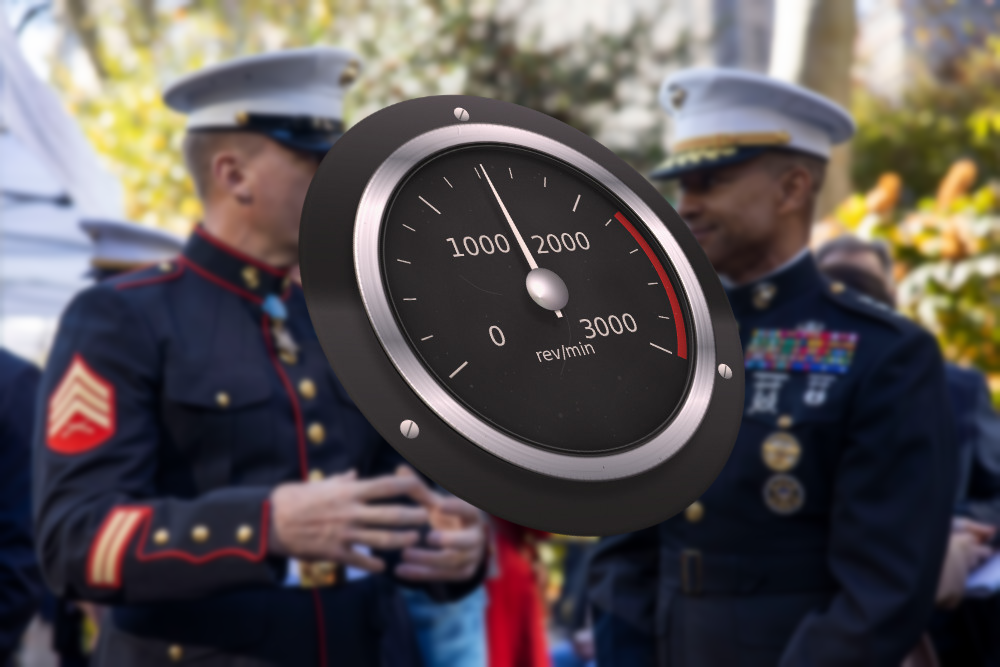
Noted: {"value": 1400, "unit": "rpm"}
